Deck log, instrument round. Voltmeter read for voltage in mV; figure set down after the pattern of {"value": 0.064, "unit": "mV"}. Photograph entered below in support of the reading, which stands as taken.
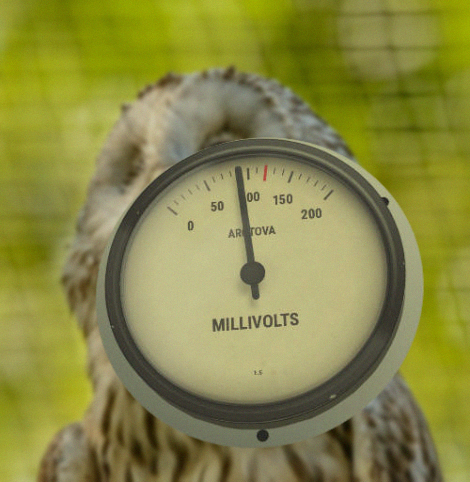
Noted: {"value": 90, "unit": "mV"}
